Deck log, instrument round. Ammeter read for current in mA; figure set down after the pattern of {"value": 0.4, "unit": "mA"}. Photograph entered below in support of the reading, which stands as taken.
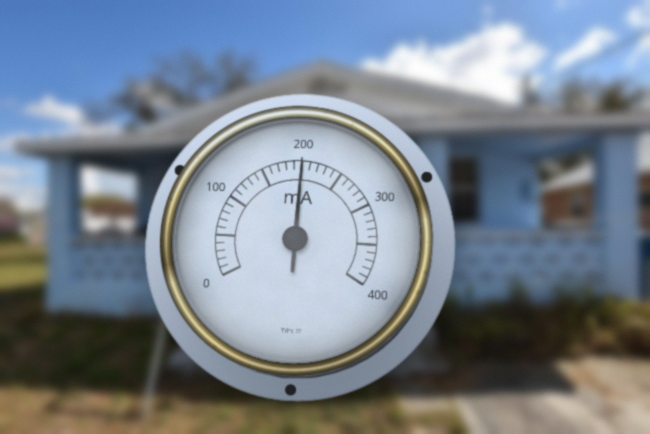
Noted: {"value": 200, "unit": "mA"}
